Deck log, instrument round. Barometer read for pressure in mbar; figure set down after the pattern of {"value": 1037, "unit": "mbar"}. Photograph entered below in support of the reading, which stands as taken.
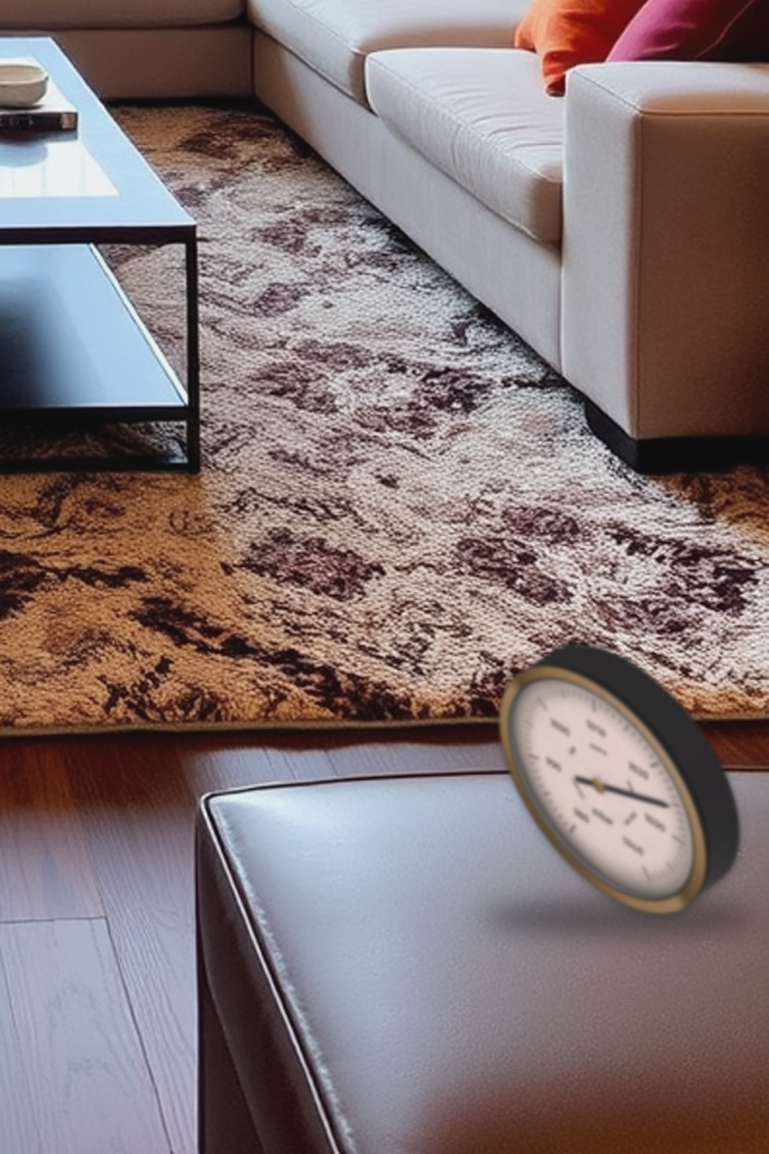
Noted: {"value": 1025, "unit": "mbar"}
